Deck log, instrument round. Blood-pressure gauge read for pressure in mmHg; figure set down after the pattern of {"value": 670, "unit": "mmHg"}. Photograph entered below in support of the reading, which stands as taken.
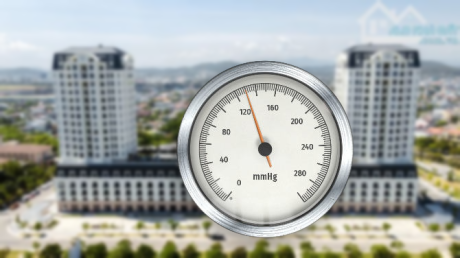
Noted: {"value": 130, "unit": "mmHg"}
